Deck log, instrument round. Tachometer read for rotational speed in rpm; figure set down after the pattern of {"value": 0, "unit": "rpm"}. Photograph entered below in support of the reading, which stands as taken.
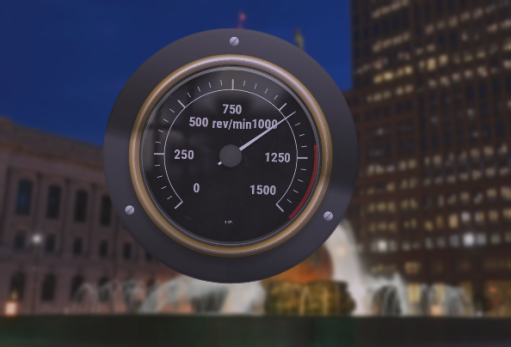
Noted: {"value": 1050, "unit": "rpm"}
